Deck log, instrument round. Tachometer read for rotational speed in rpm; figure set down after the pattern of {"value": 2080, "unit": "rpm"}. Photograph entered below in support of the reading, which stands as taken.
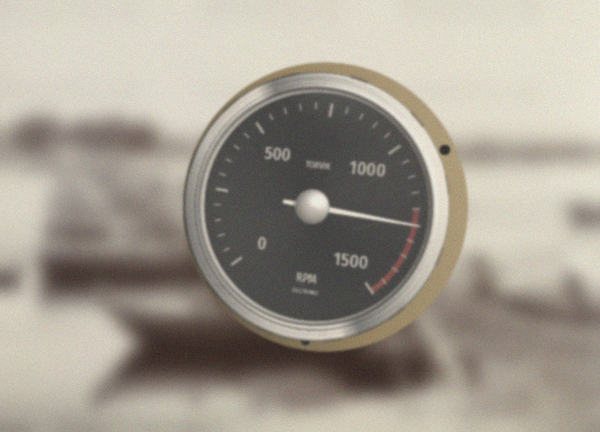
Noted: {"value": 1250, "unit": "rpm"}
